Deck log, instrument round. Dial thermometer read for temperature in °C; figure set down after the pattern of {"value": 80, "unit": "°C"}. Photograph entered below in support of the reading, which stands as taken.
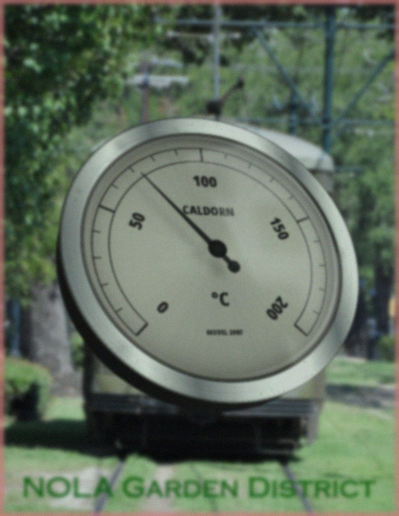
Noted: {"value": 70, "unit": "°C"}
